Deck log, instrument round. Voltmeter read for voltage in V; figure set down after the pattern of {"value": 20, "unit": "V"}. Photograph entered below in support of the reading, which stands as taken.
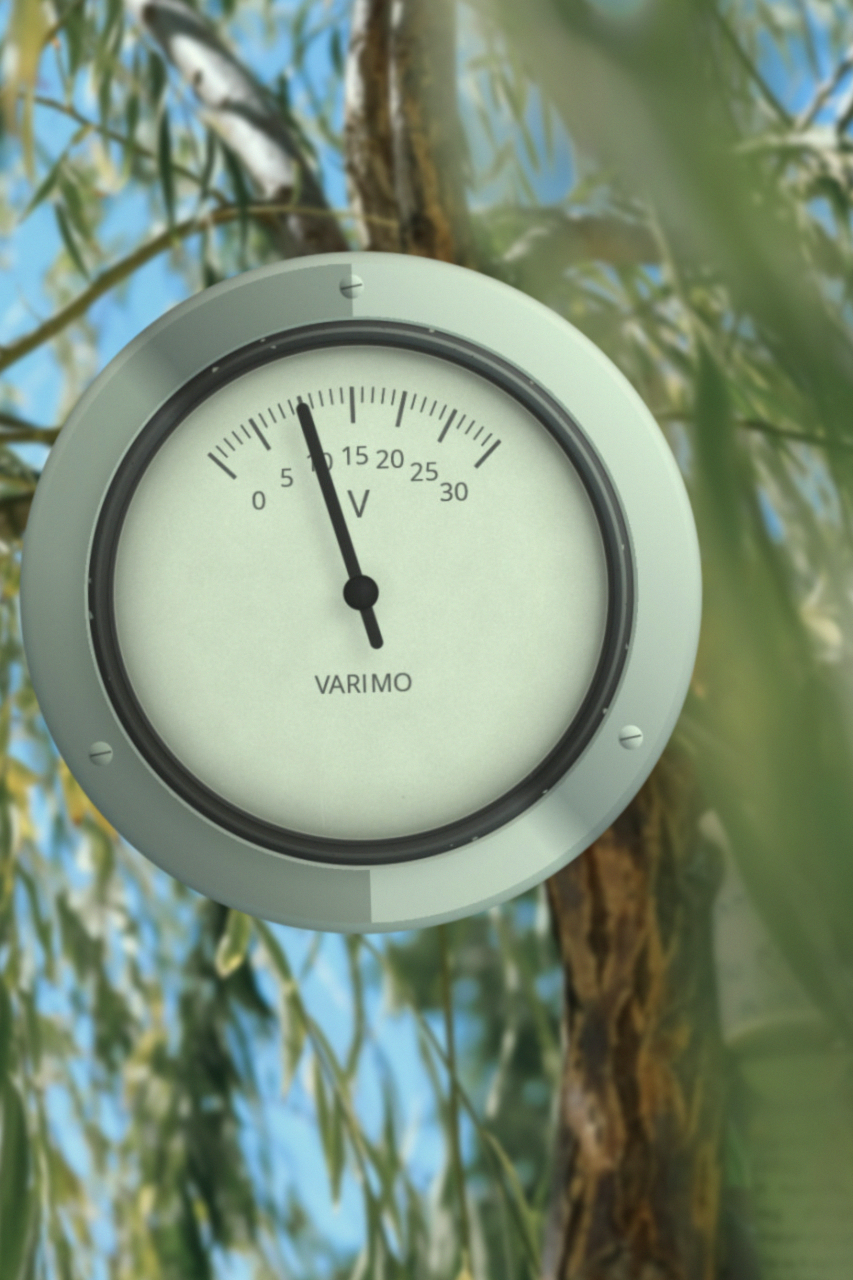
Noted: {"value": 10, "unit": "V"}
